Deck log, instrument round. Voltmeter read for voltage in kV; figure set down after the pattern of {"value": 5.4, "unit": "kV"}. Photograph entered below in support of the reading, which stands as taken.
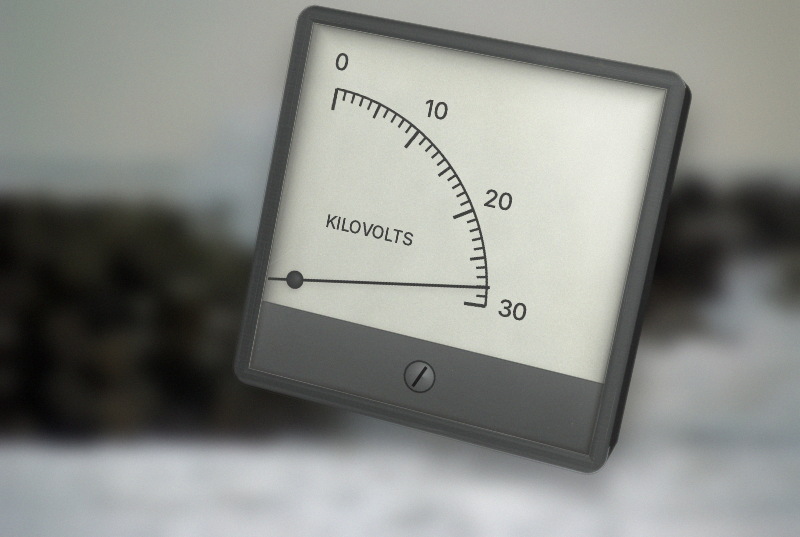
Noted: {"value": 28, "unit": "kV"}
